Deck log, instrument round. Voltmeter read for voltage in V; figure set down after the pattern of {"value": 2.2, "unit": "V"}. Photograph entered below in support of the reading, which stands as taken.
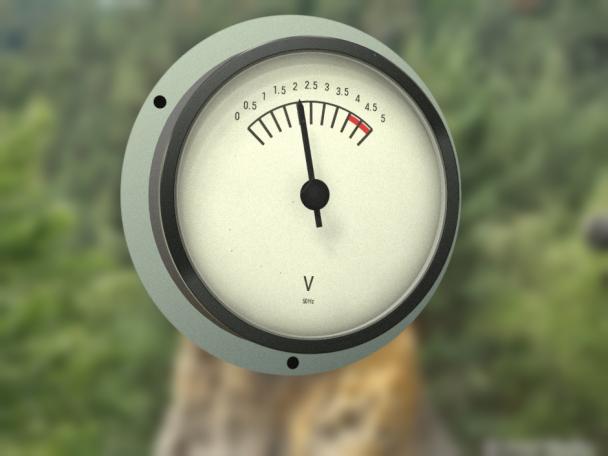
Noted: {"value": 2, "unit": "V"}
